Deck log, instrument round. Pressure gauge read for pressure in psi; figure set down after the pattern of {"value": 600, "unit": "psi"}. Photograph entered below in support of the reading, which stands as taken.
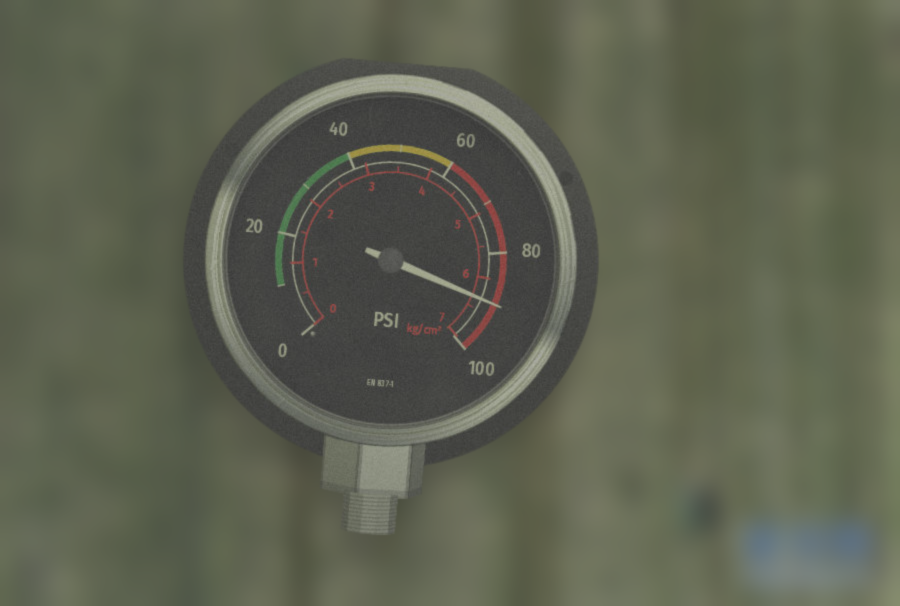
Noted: {"value": 90, "unit": "psi"}
